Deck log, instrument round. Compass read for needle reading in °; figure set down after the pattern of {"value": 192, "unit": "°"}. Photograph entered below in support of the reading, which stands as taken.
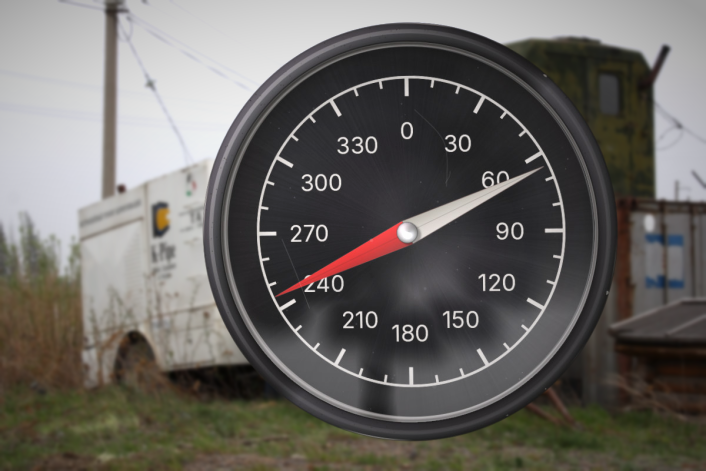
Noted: {"value": 245, "unit": "°"}
